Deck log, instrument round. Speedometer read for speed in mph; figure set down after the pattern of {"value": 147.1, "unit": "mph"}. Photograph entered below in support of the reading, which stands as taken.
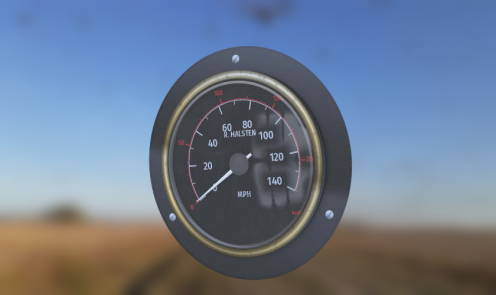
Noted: {"value": 0, "unit": "mph"}
